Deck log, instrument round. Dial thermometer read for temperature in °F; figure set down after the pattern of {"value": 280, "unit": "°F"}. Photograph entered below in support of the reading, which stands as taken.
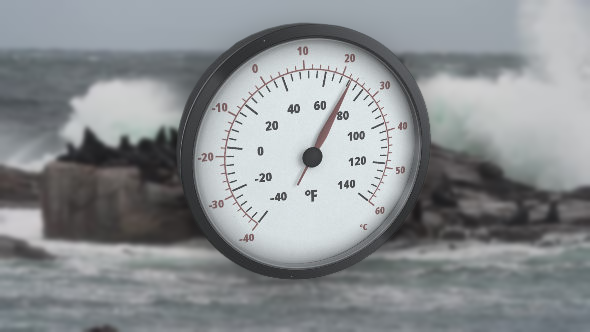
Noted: {"value": 72, "unit": "°F"}
